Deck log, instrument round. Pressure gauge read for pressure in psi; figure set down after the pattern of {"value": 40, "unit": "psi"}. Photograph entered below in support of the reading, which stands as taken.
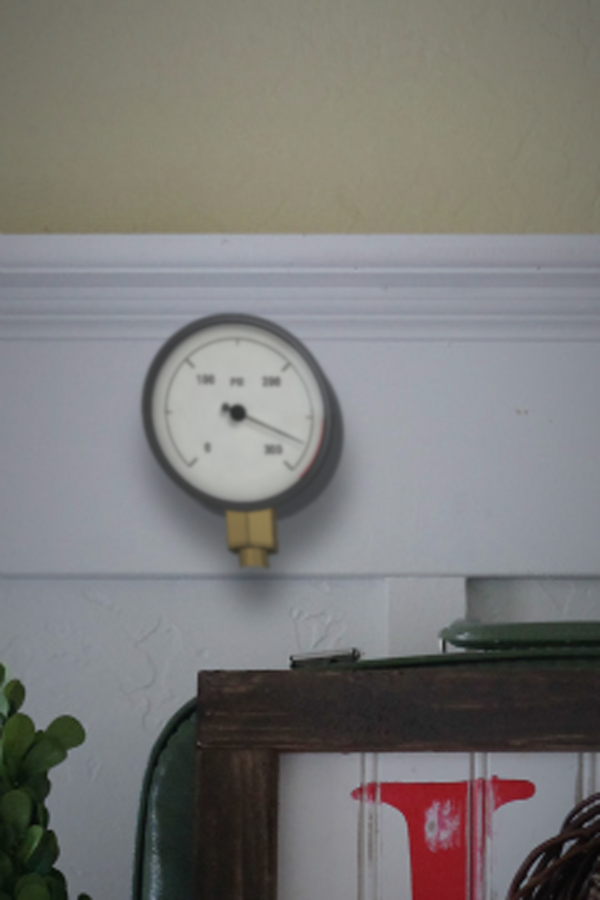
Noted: {"value": 275, "unit": "psi"}
